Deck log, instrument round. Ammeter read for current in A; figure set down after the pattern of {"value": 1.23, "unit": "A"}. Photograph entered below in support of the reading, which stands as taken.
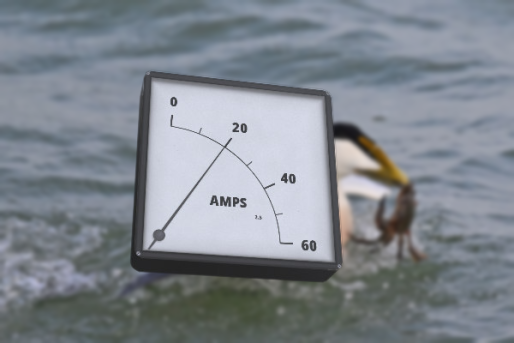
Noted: {"value": 20, "unit": "A"}
